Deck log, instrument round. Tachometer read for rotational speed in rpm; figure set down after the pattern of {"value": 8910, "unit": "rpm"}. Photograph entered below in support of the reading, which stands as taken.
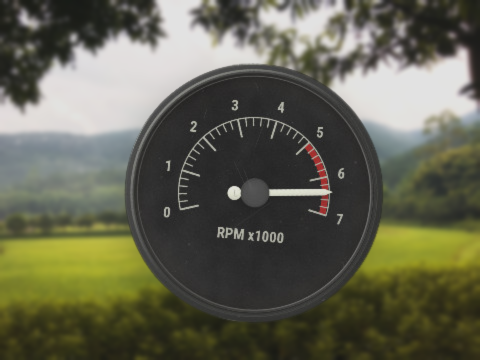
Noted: {"value": 6400, "unit": "rpm"}
